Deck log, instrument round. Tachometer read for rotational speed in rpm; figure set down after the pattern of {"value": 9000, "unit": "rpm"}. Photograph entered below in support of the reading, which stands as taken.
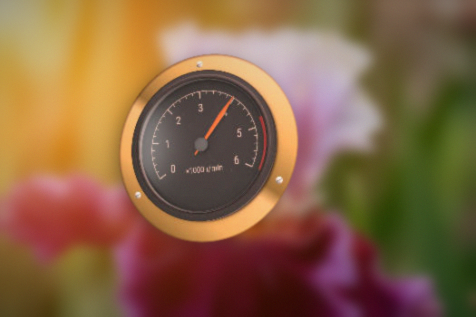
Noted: {"value": 4000, "unit": "rpm"}
